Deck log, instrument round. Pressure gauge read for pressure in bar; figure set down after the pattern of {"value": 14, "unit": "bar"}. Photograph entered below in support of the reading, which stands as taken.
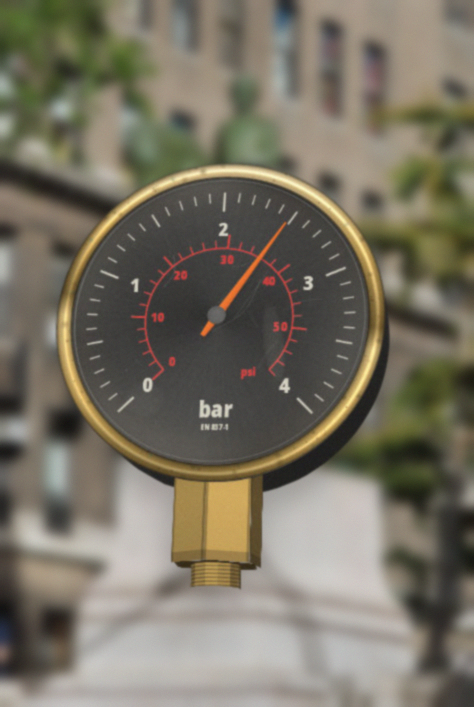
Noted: {"value": 2.5, "unit": "bar"}
